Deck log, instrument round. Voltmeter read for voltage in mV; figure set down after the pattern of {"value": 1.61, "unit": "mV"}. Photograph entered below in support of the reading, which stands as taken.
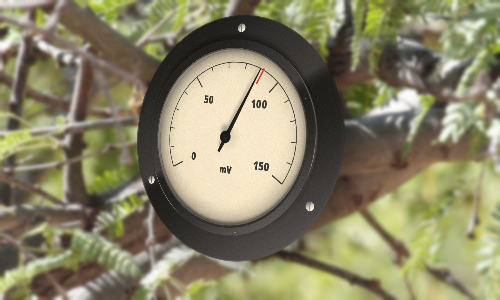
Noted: {"value": 90, "unit": "mV"}
